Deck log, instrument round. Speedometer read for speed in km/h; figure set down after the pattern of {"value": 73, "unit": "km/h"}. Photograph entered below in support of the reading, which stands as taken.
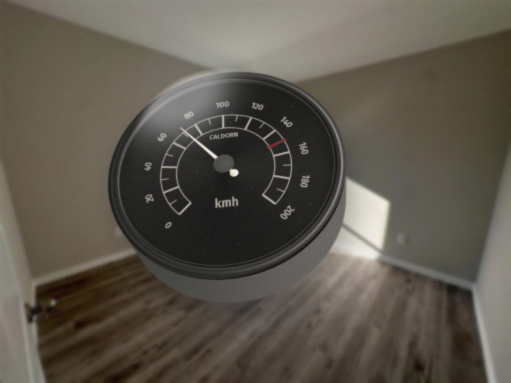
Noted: {"value": 70, "unit": "km/h"}
